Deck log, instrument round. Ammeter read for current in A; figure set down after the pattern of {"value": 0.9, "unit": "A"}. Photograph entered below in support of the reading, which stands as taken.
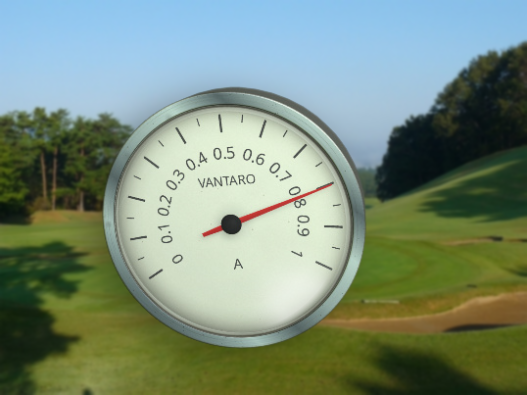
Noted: {"value": 0.8, "unit": "A"}
